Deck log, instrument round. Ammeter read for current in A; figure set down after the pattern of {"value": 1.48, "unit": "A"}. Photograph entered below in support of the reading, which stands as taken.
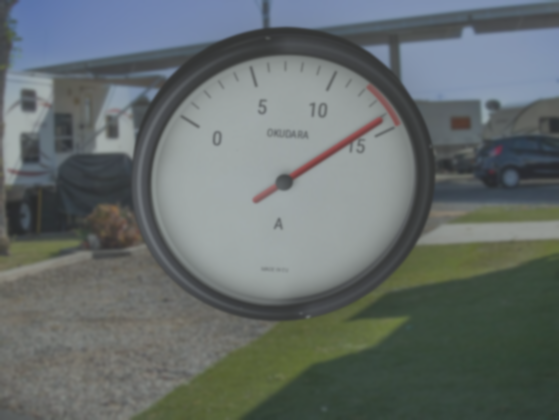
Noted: {"value": 14, "unit": "A"}
